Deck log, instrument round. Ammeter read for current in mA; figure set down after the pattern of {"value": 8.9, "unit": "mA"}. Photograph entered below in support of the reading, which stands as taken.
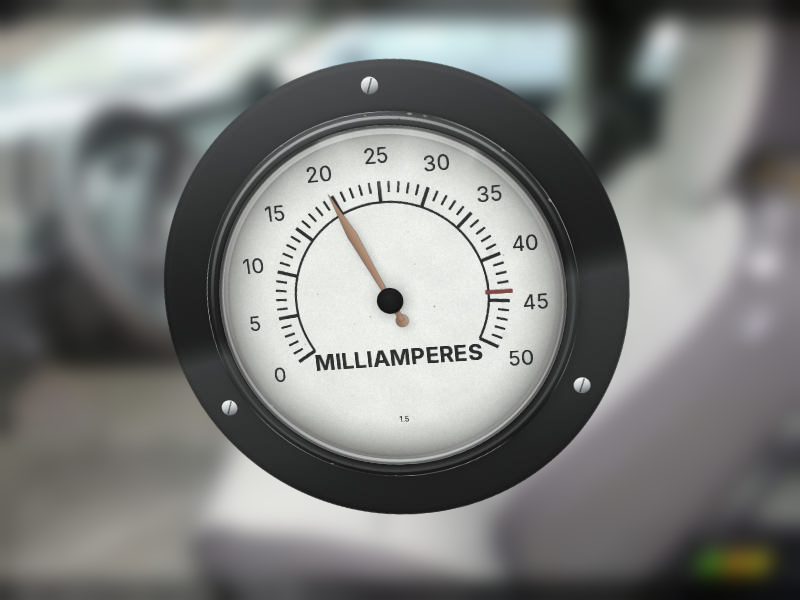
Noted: {"value": 20, "unit": "mA"}
